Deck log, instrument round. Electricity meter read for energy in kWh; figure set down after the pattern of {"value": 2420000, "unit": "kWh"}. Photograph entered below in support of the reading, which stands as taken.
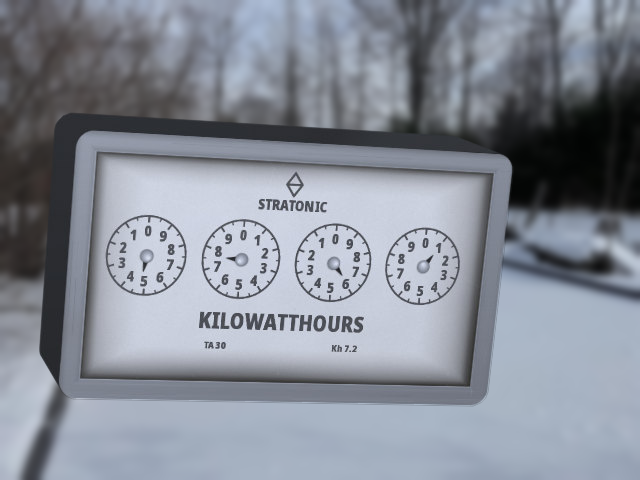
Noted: {"value": 4761, "unit": "kWh"}
